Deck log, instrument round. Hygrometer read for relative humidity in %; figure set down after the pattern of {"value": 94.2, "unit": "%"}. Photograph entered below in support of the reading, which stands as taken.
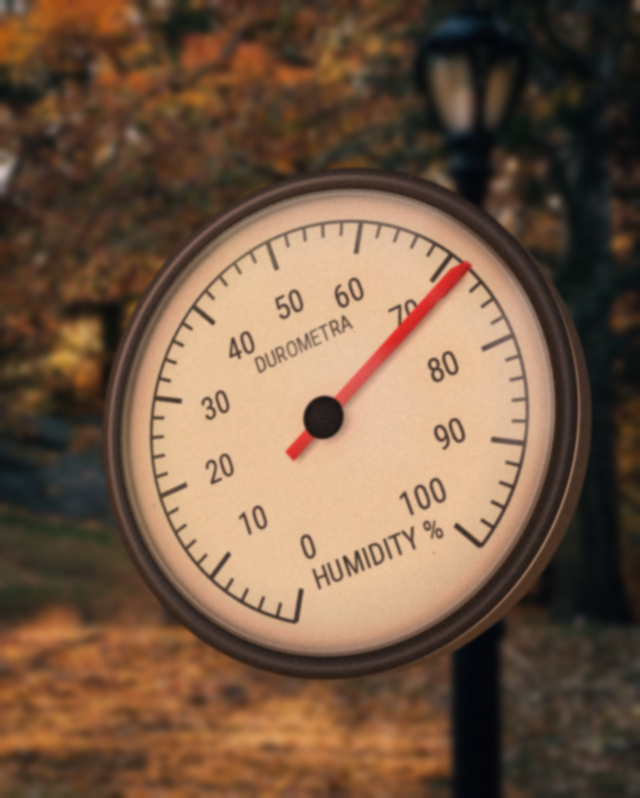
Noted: {"value": 72, "unit": "%"}
